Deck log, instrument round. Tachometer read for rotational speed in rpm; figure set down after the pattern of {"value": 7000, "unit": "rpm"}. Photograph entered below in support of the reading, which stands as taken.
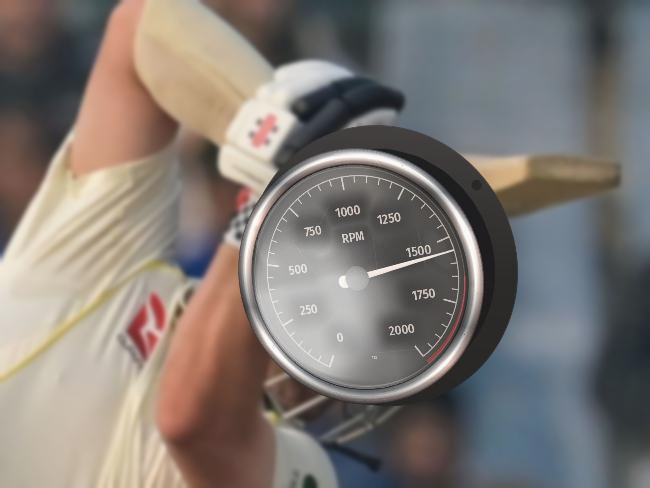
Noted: {"value": 1550, "unit": "rpm"}
